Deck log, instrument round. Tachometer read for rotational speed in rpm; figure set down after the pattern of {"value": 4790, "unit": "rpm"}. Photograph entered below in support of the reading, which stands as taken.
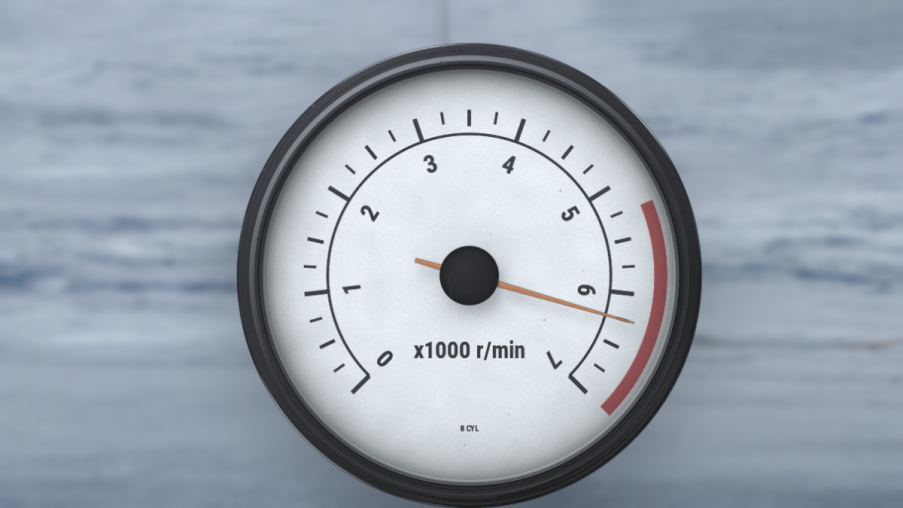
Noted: {"value": 6250, "unit": "rpm"}
